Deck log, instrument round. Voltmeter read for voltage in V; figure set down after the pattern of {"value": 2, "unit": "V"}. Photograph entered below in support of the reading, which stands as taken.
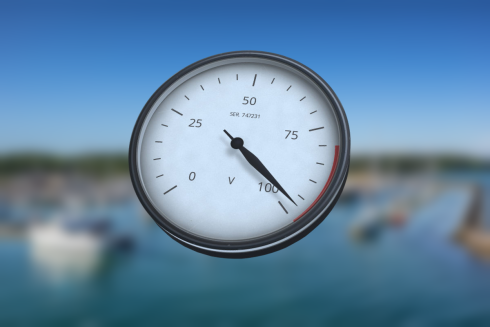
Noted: {"value": 97.5, "unit": "V"}
